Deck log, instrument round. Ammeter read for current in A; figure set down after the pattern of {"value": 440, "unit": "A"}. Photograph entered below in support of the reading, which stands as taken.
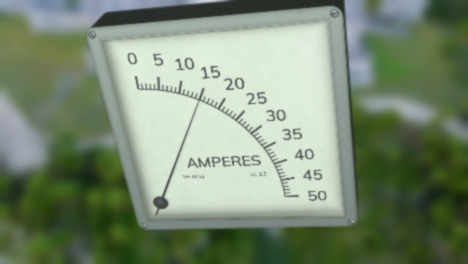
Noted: {"value": 15, "unit": "A"}
